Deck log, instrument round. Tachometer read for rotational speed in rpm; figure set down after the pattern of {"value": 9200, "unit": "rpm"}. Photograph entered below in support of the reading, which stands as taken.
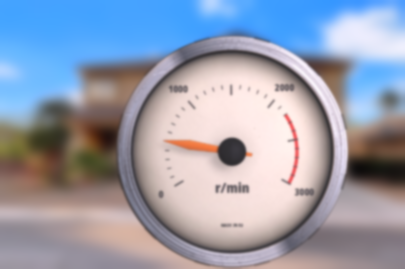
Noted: {"value": 500, "unit": "rpm"}
